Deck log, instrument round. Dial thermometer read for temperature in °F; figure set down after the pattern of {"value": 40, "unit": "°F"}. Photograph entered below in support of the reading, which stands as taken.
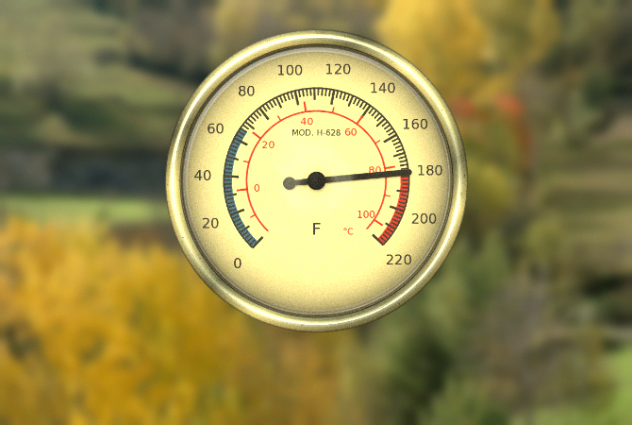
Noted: {"value": 180, "unit": "°F"}
